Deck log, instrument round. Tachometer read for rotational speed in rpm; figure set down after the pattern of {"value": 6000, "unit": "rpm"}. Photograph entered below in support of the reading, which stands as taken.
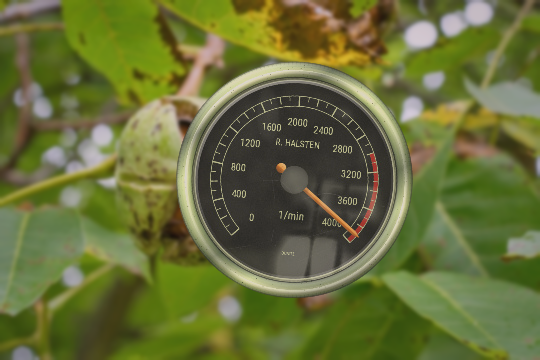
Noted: {"value": 3900, "unit": "rpm"}
